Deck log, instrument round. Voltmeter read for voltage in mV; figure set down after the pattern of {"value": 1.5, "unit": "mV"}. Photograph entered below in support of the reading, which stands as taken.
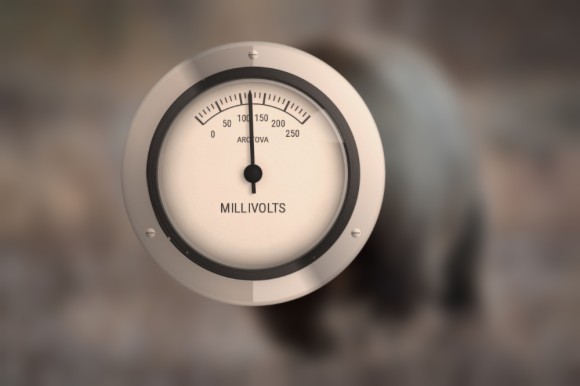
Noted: {"value": 120, "unit": "mV"}
